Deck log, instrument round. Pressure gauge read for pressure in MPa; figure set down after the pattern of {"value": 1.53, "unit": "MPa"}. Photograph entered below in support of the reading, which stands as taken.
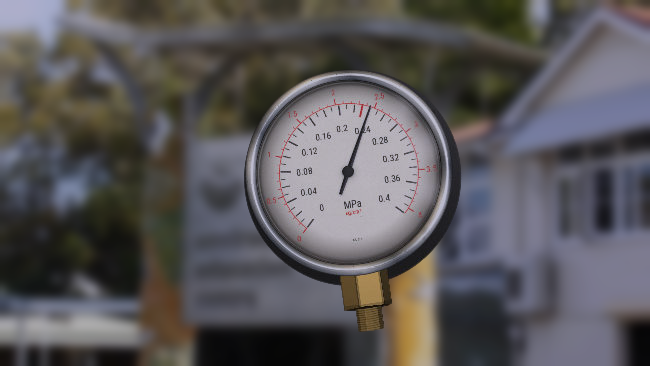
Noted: {"value": 0.24, "unit": "MPa"}
